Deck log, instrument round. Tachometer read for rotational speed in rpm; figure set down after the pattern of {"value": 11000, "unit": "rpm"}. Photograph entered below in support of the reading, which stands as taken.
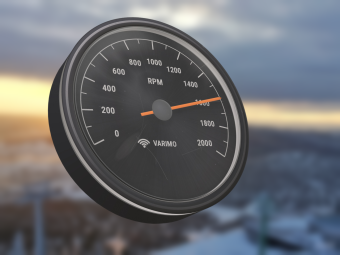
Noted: {"value": 1600, "unit": "rpm"}
